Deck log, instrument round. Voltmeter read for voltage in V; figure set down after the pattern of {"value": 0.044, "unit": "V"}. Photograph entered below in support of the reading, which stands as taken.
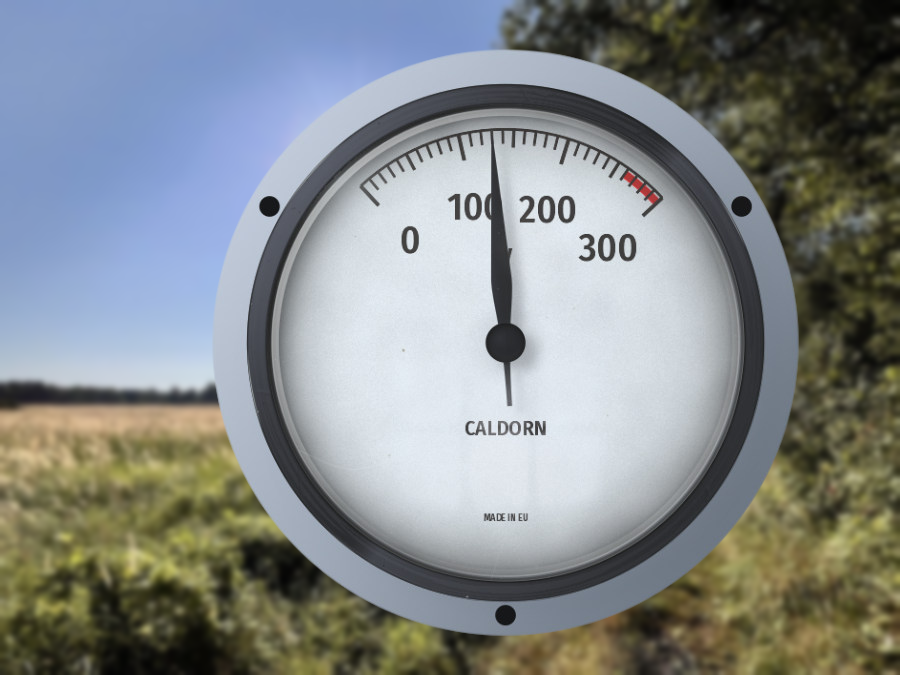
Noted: {"value": 130, "unit": "V"}
